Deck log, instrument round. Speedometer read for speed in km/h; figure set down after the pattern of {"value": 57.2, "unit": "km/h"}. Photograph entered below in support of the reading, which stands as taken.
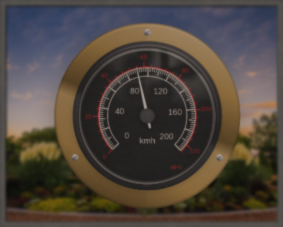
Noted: {"value": 90, "unit": "km/h"}
